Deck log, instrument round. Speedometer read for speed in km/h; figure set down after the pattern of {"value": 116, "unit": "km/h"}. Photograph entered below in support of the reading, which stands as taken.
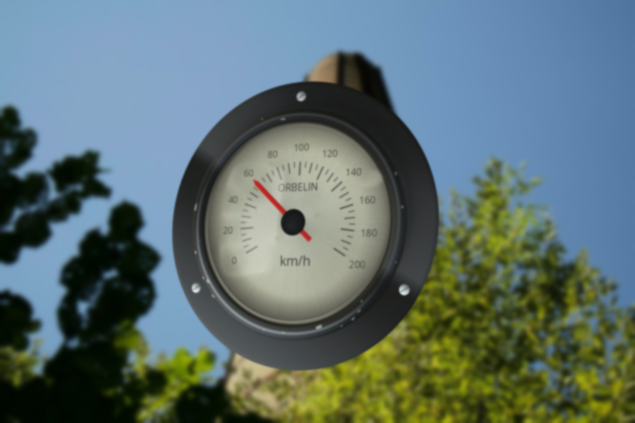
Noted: {"value": 60, "unit": "km/h"}
